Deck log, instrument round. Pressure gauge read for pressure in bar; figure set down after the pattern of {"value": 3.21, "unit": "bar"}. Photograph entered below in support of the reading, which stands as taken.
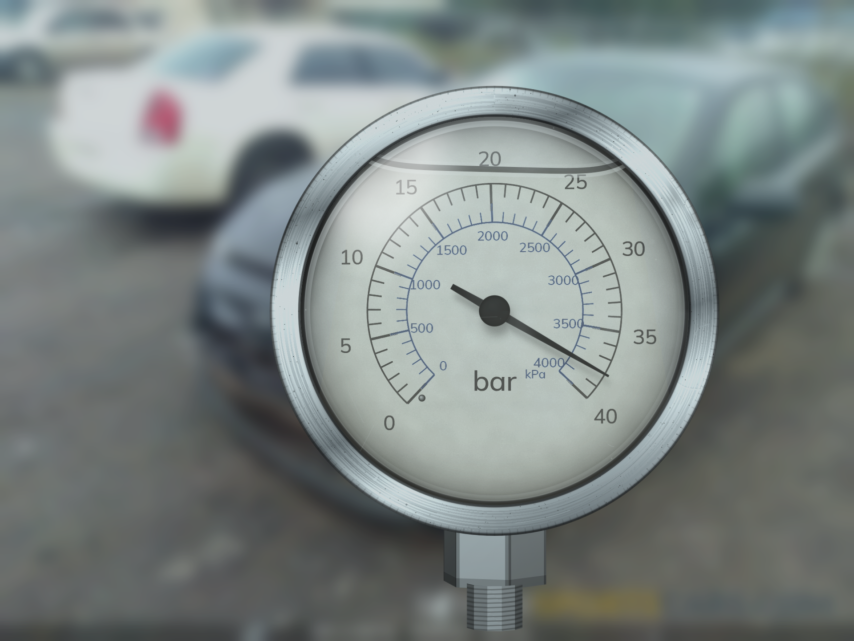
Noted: {"value": 38, "unit": "bar"}
